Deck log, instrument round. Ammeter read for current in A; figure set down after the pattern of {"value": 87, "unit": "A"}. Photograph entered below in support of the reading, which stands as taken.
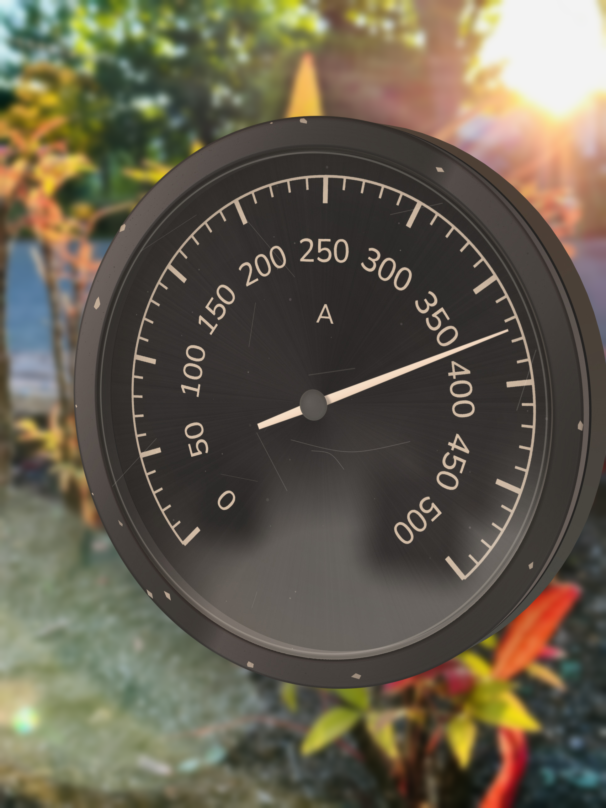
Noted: {"value": 375, "unit": "A"}
